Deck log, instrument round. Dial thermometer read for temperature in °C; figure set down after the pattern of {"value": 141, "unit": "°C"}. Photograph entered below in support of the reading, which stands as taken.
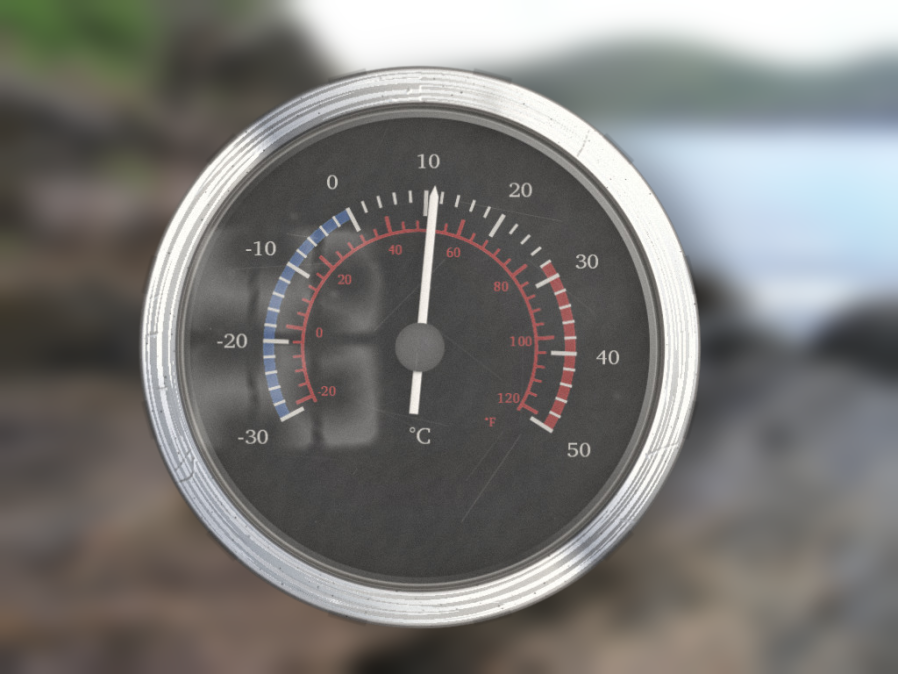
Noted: {"value": 11, "unit": "°C"}
